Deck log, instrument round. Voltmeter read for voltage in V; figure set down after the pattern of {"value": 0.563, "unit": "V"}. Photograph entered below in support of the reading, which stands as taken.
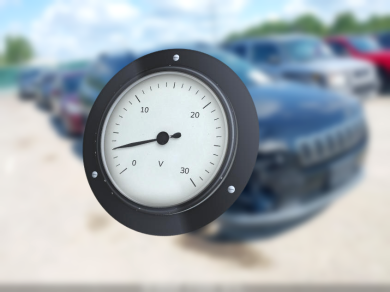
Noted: {"value": 3, "unit": "V"}
